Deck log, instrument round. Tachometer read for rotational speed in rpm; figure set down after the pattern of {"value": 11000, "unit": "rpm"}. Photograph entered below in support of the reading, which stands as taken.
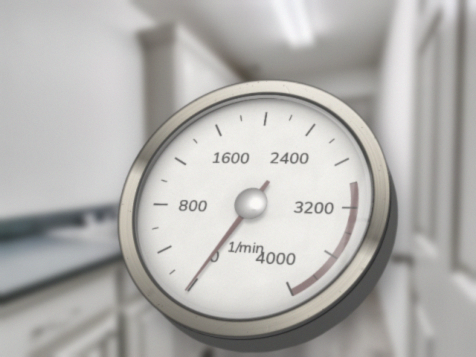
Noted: {"value": 0, "unit": "rpm"}
